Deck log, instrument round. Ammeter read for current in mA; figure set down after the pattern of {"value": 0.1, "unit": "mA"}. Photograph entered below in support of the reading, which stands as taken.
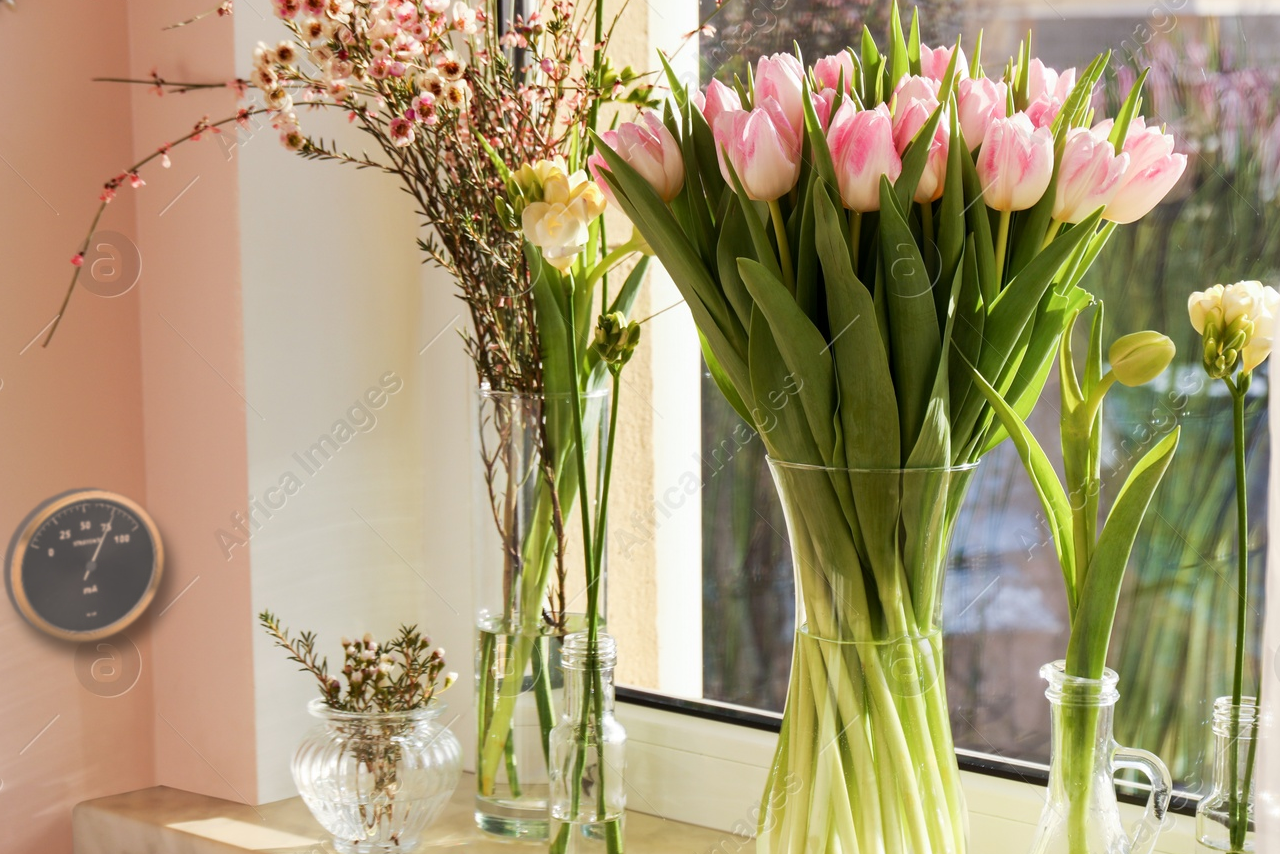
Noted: {"value": 75, "unit": "mA"}
